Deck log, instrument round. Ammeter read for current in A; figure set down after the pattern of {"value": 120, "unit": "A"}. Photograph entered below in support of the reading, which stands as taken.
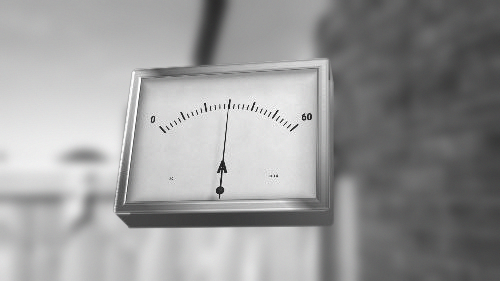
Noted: {"value": 30, "unit": "A"}
